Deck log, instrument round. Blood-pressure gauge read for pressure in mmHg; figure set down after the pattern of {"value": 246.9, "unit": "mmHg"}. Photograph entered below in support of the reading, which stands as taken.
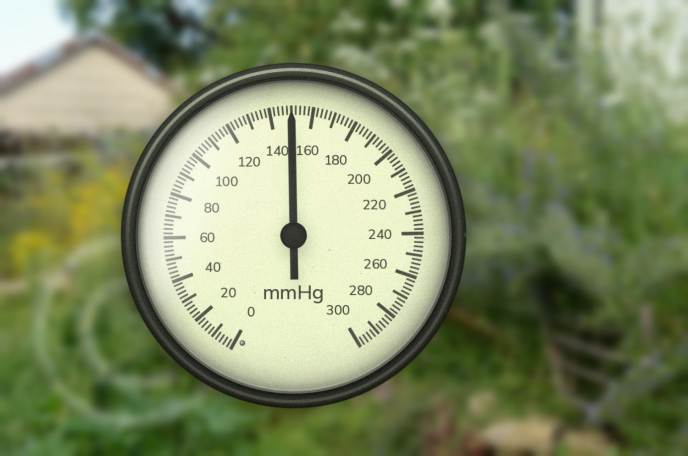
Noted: {"value": 150, "unit": "mmHg"}
